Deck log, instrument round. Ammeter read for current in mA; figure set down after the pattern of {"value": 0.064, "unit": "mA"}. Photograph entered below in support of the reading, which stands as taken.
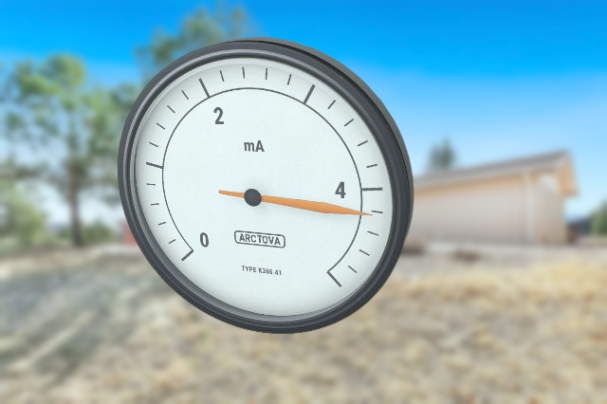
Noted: {"value": 4.2, "unit": "mA"}
